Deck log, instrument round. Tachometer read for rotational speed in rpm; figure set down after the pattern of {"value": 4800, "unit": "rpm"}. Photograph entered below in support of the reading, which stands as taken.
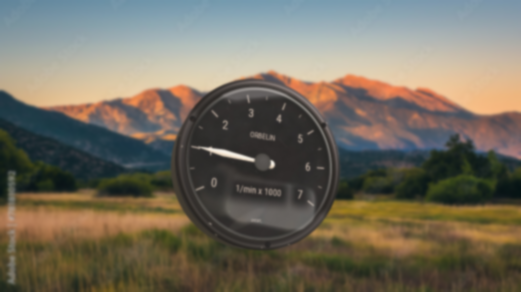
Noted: {"value": 1000, "unit": "rpm"}
